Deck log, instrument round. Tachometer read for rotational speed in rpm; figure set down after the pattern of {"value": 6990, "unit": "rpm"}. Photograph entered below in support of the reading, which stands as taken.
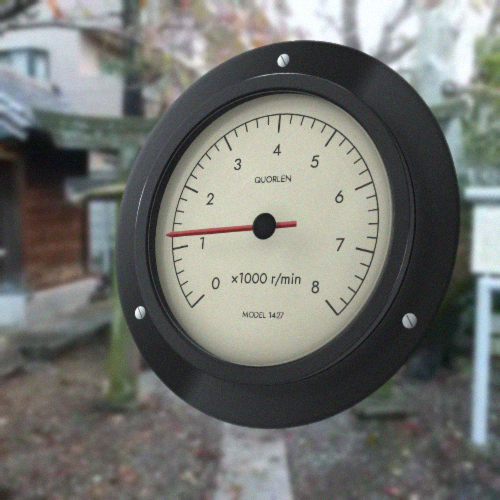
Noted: {"value": 1200, "unit": "rpm"}
